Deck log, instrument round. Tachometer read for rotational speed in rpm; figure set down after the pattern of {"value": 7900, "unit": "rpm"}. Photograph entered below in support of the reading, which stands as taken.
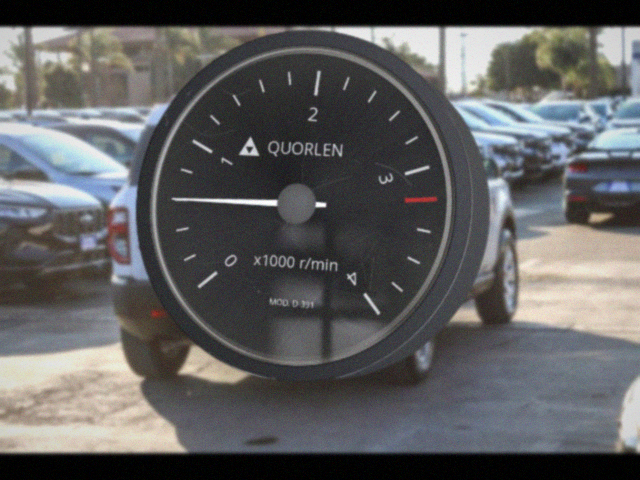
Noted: {"value": 600, "unit": "rpm"}
